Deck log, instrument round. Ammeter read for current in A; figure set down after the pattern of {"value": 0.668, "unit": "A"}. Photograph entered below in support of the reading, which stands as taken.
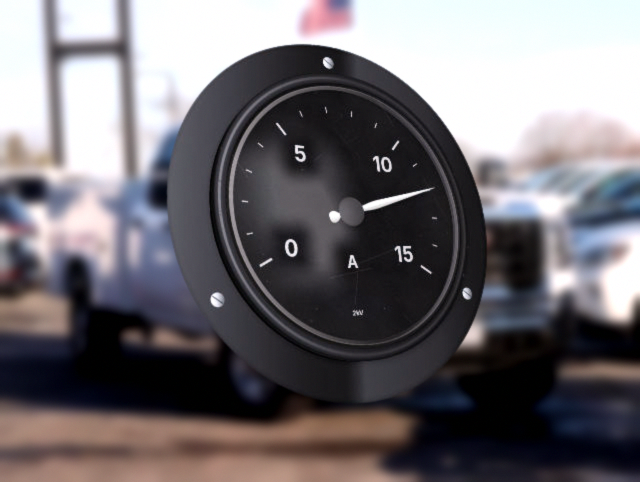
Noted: {"value": 12, "unit": "A"}
